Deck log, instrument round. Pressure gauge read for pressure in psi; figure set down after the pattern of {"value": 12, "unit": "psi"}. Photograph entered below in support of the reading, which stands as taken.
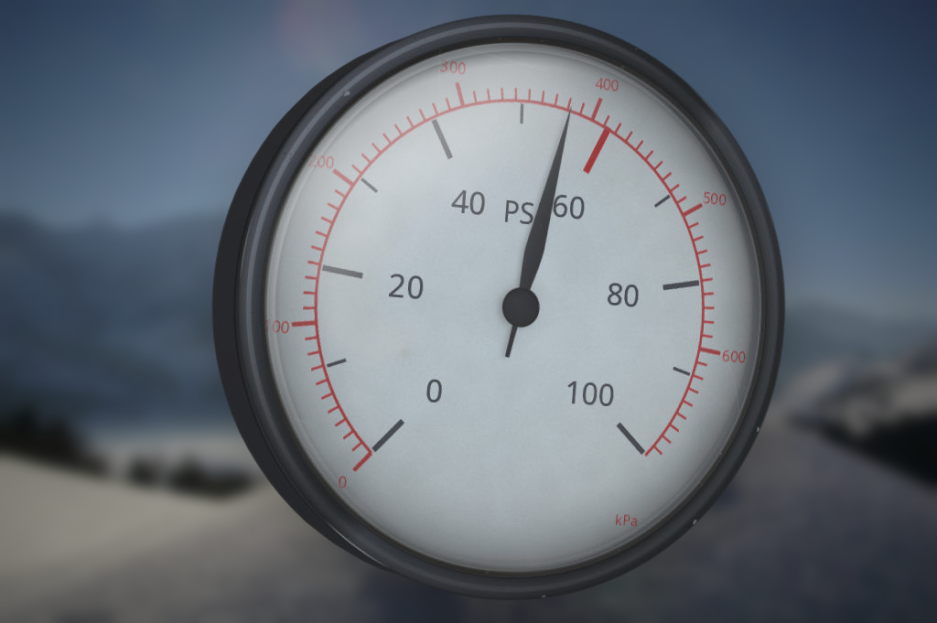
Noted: {"value": 55, "unit": "psi"}
